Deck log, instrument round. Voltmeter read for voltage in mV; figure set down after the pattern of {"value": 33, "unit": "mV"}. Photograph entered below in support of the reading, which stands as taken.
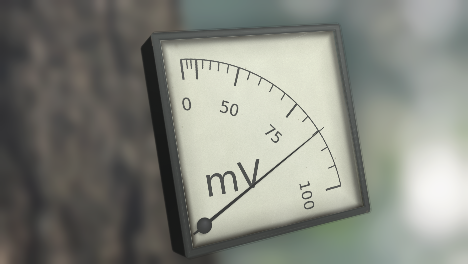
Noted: {"value": 85, "unit": "mV"}
